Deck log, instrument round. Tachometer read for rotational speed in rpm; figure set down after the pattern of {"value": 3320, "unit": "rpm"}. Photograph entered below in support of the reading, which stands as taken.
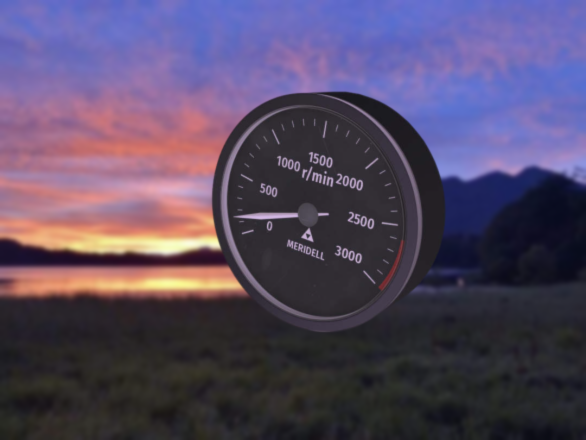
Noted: {"value": 150, "unit": "rpm"}
